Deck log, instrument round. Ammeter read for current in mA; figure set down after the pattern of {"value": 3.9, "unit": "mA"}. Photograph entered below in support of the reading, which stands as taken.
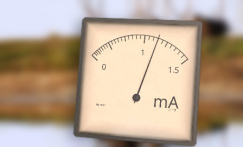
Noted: {"value": 1.15, "unit": "mA"}
